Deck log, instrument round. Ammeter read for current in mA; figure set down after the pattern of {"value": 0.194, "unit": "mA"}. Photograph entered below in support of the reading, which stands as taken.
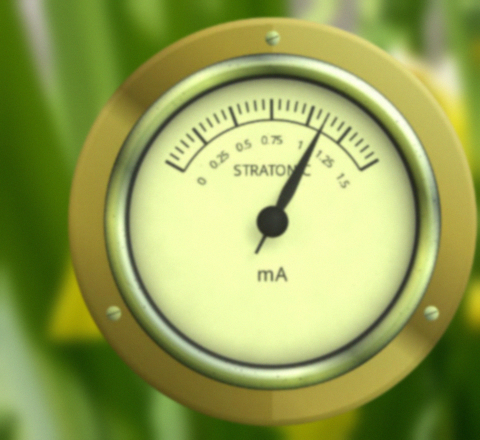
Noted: {"value": 1.1, "unit": "mA"}
